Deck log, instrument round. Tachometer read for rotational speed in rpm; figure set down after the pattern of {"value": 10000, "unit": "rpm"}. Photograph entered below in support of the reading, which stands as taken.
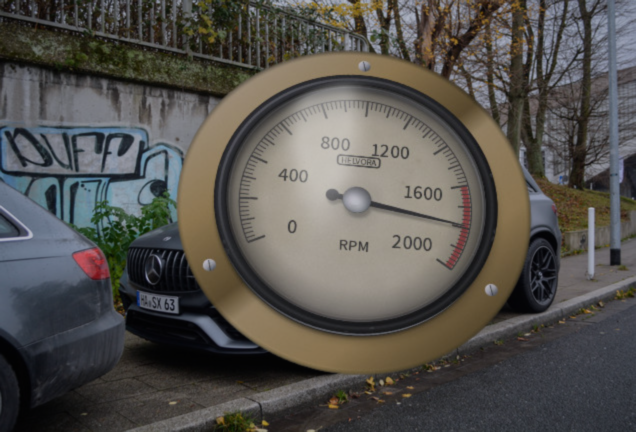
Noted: {"value": 1800, "unit": "rpm"}
